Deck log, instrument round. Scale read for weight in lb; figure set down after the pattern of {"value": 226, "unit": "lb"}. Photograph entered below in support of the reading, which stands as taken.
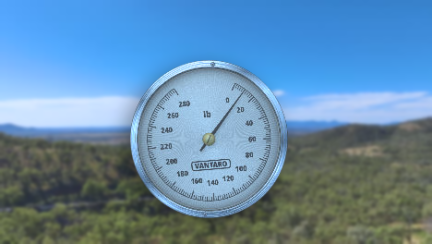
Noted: {"value": 10, "unit": "lb"}
